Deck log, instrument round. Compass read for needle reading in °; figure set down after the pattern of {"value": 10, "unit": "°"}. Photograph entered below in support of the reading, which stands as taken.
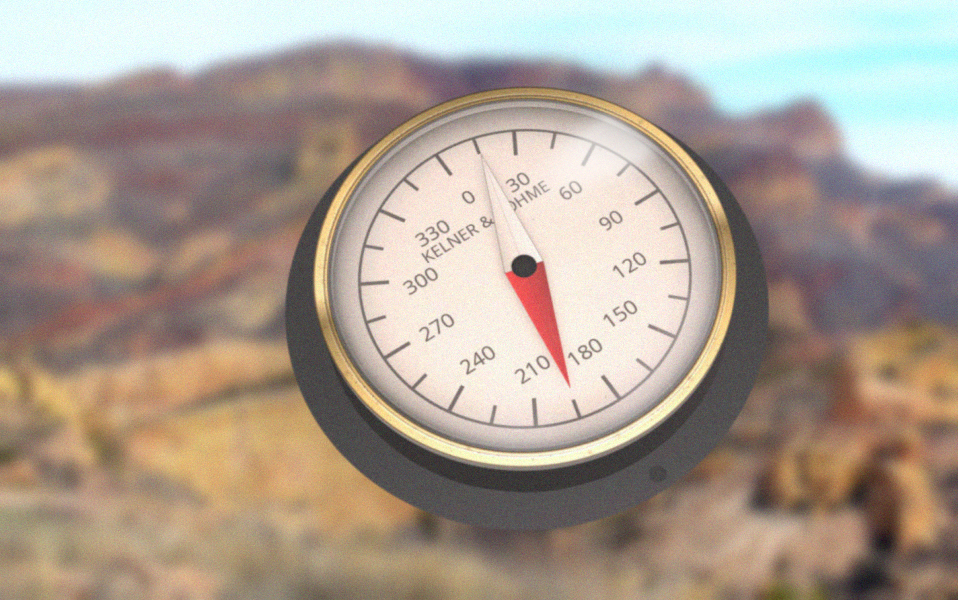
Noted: {"value": 195, "unit": "°"}
